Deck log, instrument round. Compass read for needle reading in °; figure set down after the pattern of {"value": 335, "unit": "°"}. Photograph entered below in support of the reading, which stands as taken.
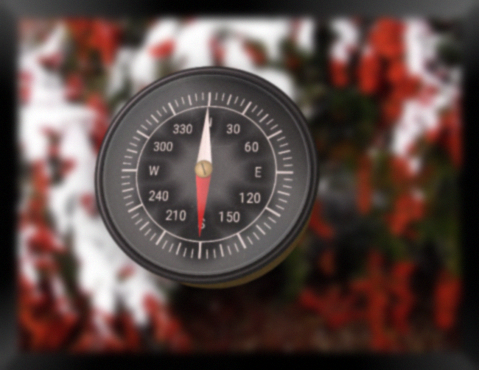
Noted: {"value": 180, "unit": "°"}
